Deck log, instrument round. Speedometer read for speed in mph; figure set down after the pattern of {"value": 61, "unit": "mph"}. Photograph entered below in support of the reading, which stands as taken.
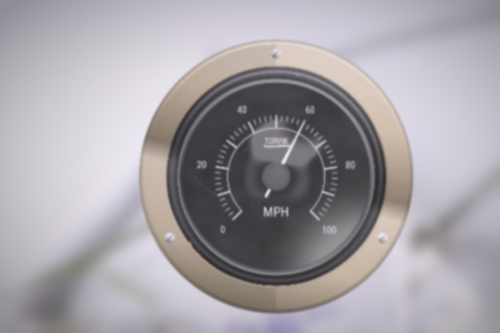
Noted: {"value": 60, "unit": "mph"}
